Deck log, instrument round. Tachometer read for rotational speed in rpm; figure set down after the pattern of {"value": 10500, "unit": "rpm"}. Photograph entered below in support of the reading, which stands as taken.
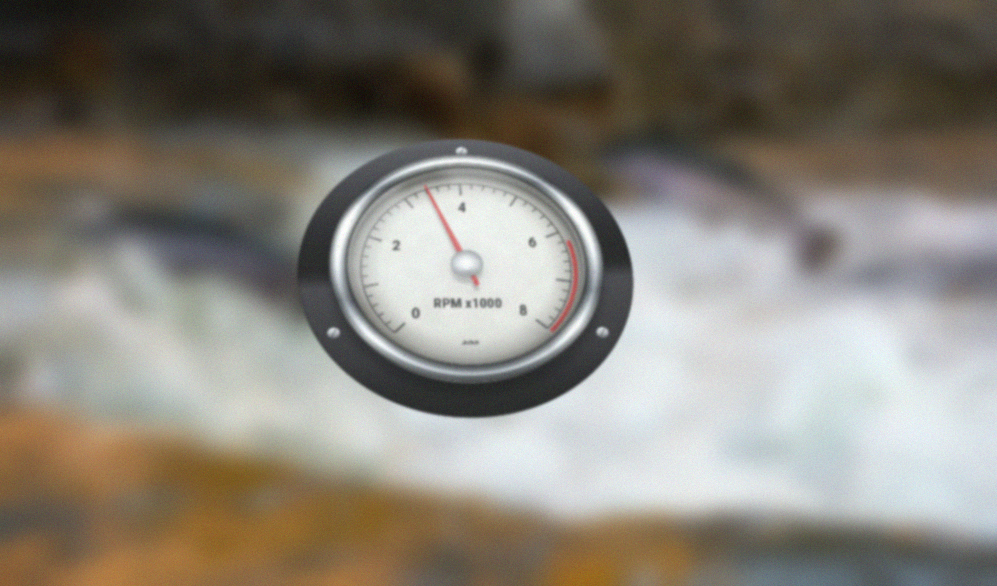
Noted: {"value": 3400, "unit": "rpm"}
